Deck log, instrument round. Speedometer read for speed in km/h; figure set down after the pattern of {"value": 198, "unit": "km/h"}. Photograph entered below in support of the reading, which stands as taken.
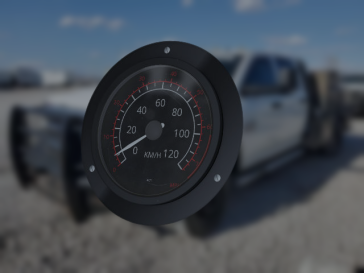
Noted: {"value": 5, "unit": "km/h"}
